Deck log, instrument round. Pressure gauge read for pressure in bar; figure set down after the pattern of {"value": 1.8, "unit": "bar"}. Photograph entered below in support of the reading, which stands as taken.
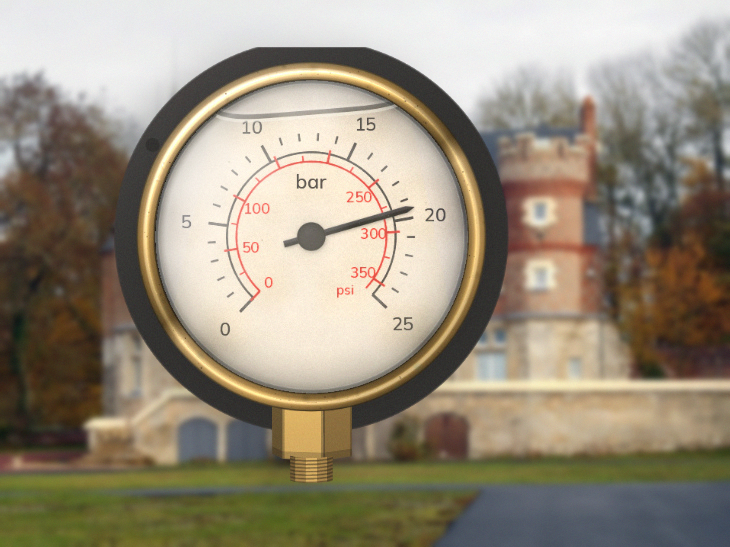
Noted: {"value": 19.5, "unit": "bar"}
